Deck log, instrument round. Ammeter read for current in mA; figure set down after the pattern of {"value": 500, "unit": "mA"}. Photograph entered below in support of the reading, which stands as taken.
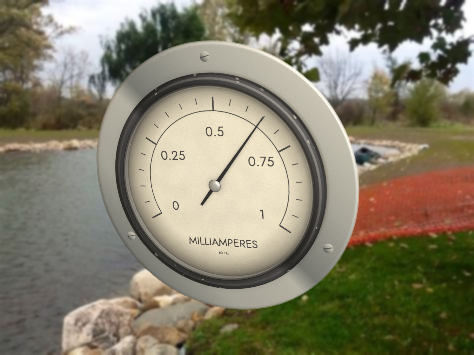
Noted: {"value": 0.65, "unit": "mA"}
